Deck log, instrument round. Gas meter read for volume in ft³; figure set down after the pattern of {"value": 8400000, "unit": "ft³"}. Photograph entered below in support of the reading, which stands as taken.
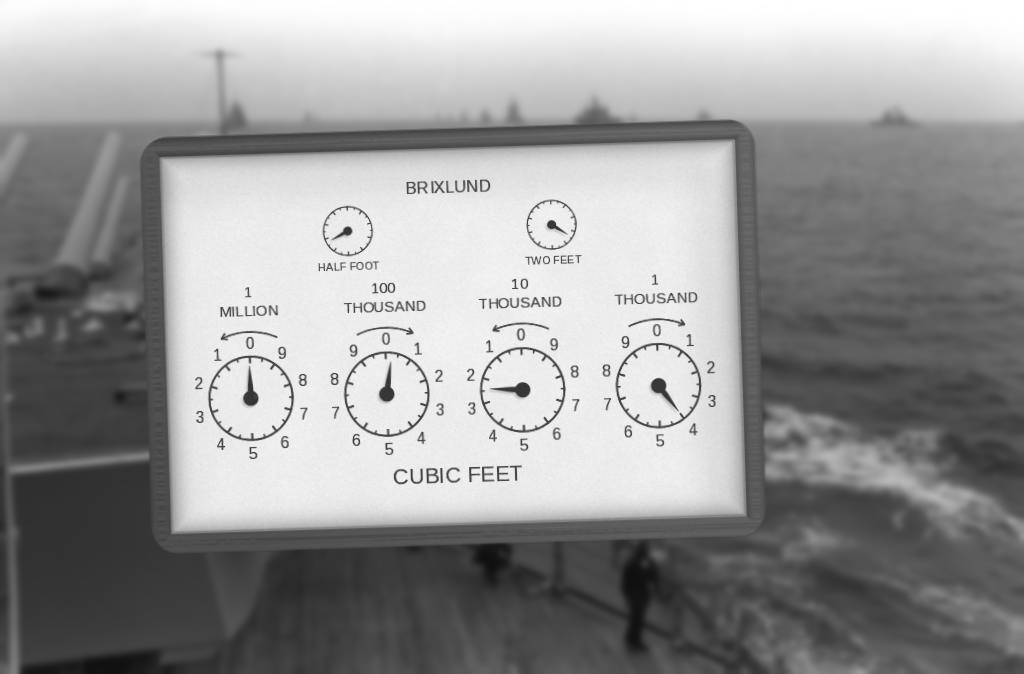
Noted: {"value": 2400, "unit": "ft³"}
